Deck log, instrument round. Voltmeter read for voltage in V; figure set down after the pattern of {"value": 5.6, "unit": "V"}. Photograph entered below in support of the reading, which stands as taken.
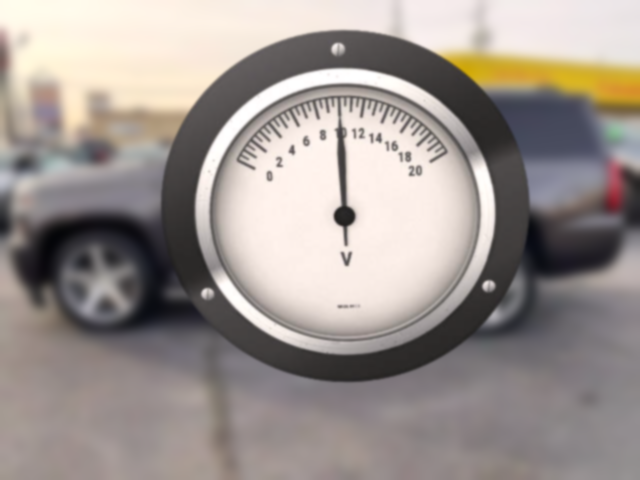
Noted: {"value": 10, "unit": "V"}
